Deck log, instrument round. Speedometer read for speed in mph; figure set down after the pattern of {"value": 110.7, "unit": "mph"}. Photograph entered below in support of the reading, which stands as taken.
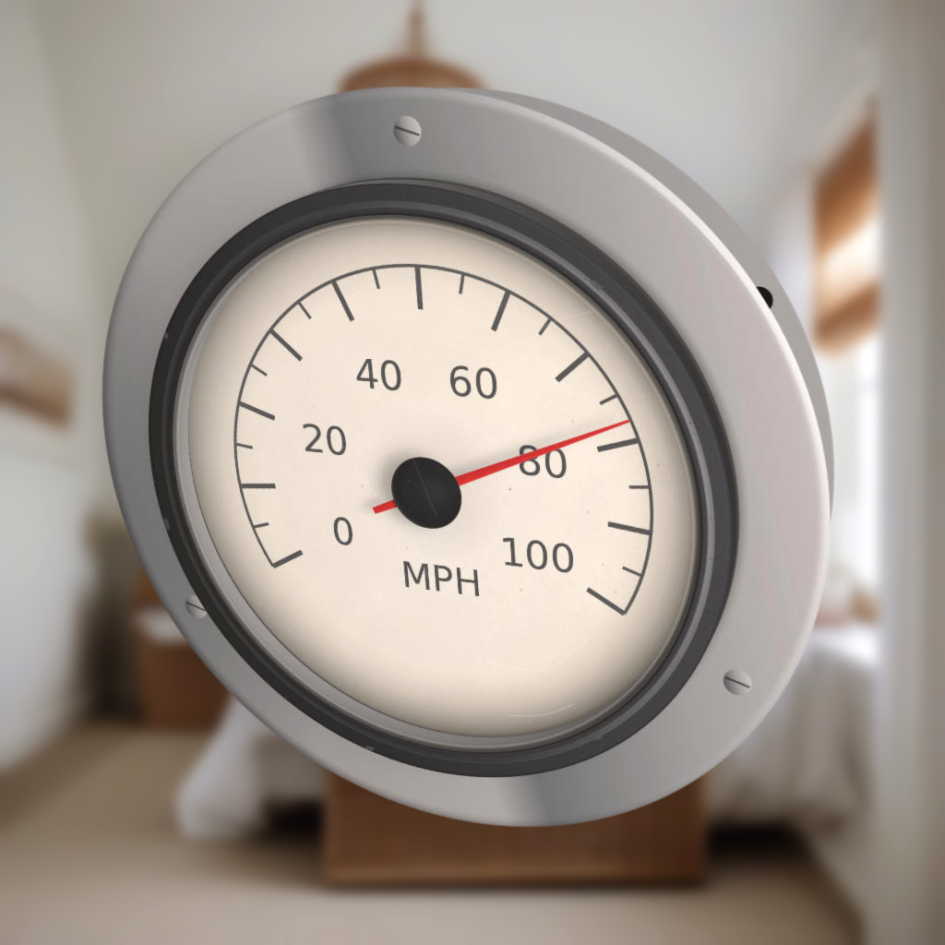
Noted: {"value": 77.5, "unit": "mph"}
